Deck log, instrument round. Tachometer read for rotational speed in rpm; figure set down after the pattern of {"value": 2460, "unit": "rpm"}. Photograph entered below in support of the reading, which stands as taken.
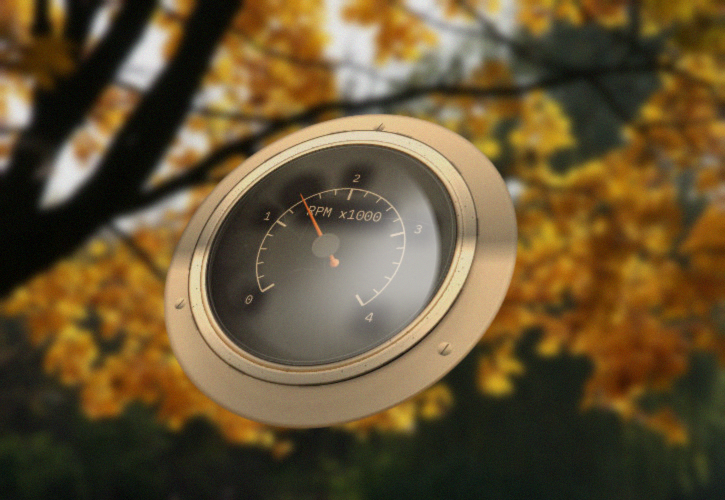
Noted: {"value": 1400, "unit": "rpm"}
